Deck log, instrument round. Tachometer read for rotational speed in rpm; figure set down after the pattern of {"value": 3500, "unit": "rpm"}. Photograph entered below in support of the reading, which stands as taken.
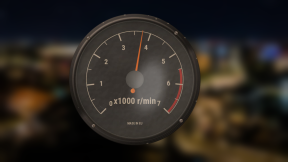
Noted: {"value": 3750, "unit": "rpm"}
